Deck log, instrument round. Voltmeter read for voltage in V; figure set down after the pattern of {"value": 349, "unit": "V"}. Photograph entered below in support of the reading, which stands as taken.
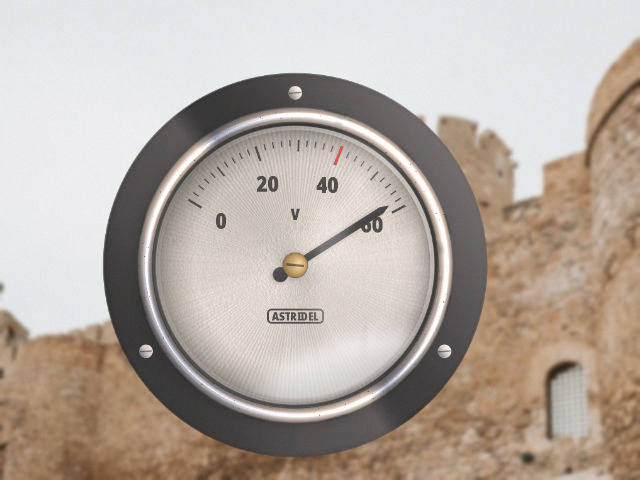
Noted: {"value": 58, "unit": "V"}
